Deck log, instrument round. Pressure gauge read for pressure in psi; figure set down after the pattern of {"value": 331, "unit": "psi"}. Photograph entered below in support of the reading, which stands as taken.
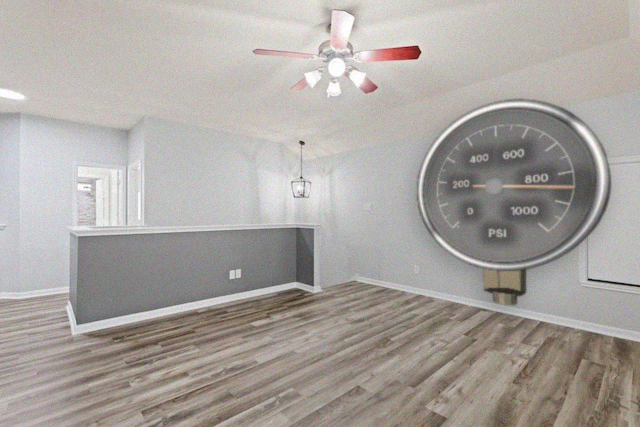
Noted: {"value": 850, "unit": "psi"}
